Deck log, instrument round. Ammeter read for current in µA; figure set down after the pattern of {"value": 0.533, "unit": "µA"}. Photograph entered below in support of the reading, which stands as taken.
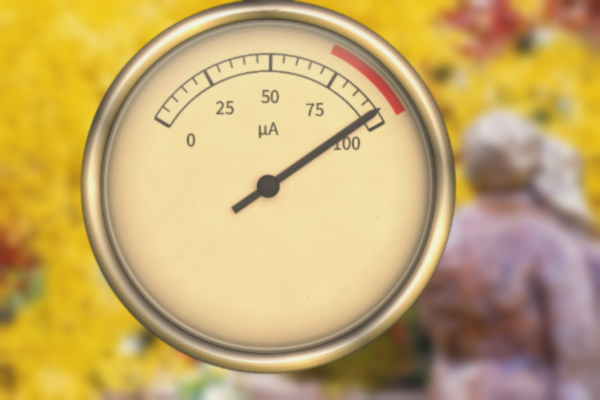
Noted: {"value": 95, "unit": "µA"}
